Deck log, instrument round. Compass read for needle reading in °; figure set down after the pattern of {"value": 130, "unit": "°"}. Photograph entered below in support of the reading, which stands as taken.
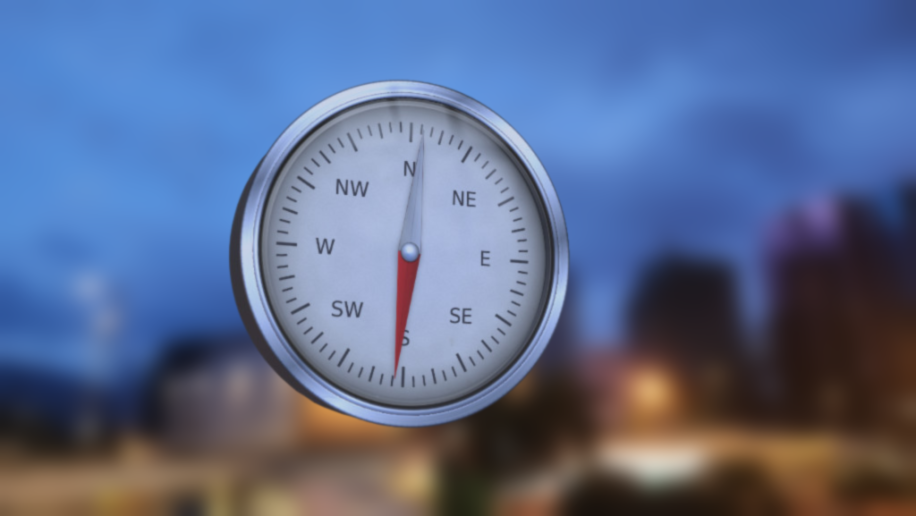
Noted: {"value": 185, "unit": "°"}
